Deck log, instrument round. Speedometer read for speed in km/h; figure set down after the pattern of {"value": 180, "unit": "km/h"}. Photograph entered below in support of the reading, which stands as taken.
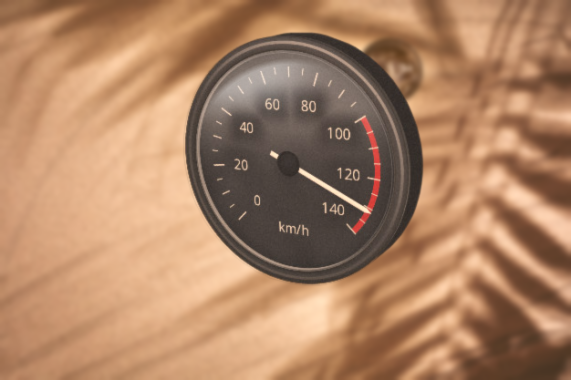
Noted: {"value": 130, "unit": "km/h"}
